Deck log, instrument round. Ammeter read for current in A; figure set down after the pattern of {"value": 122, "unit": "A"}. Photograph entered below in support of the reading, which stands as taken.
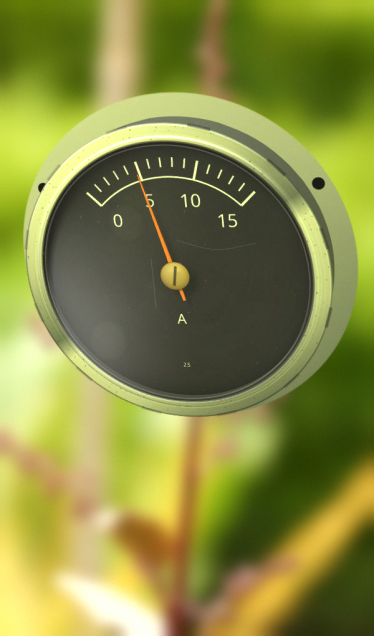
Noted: {"value": 5, "unit": "A"}
